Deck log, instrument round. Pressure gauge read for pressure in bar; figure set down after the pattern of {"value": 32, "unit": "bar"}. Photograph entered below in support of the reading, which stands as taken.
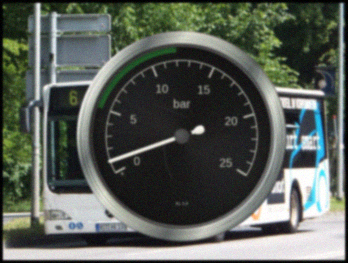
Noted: {"value": 1, "unit": "bar"}
